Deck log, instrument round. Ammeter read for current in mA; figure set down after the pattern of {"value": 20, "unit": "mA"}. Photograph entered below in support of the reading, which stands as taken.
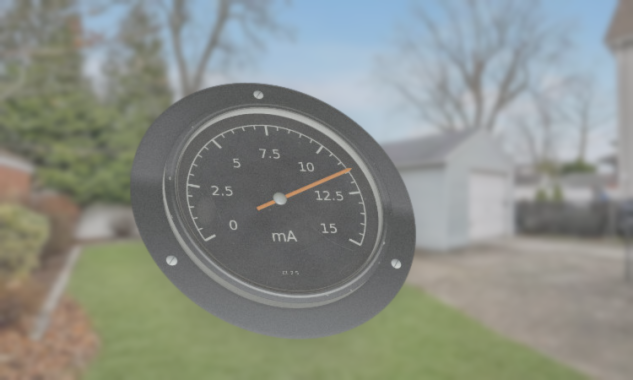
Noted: {"value": 11.5, "unit": "mA"}
